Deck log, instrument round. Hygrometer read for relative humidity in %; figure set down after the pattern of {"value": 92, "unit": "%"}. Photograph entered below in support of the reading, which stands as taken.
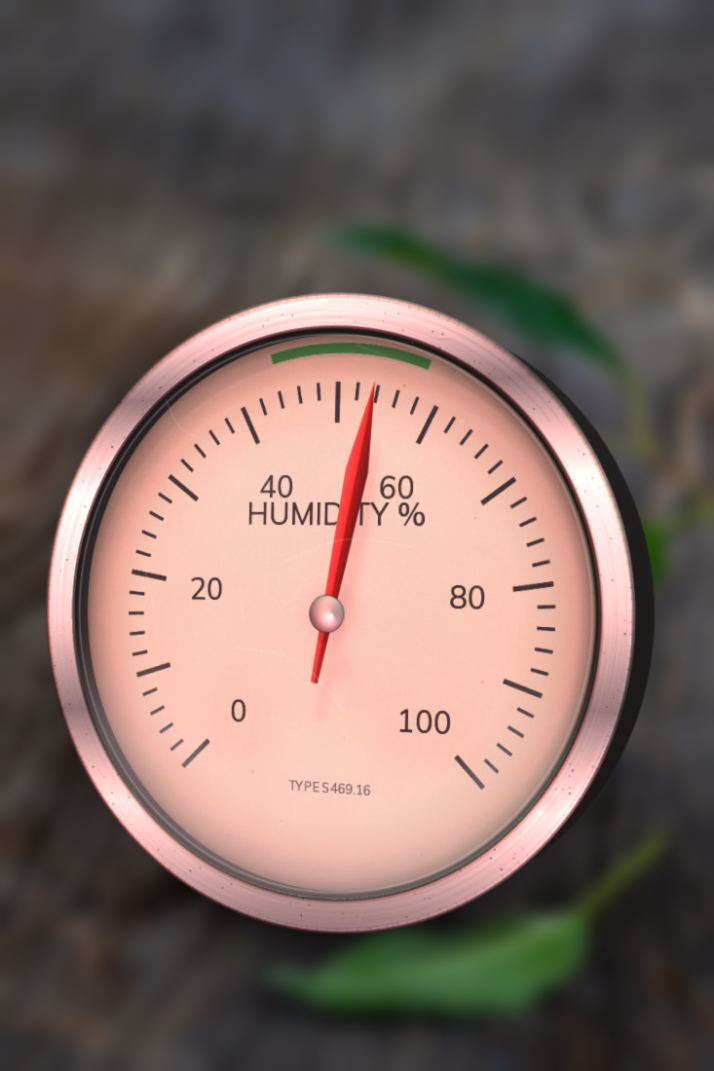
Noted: {"value": 54, "unit": "%"}
